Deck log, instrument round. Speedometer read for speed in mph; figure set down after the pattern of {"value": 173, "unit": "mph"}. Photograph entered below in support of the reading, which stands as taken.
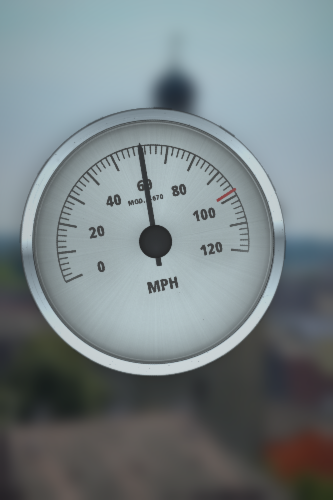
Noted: {"value": 60, "unit": "mph"}
